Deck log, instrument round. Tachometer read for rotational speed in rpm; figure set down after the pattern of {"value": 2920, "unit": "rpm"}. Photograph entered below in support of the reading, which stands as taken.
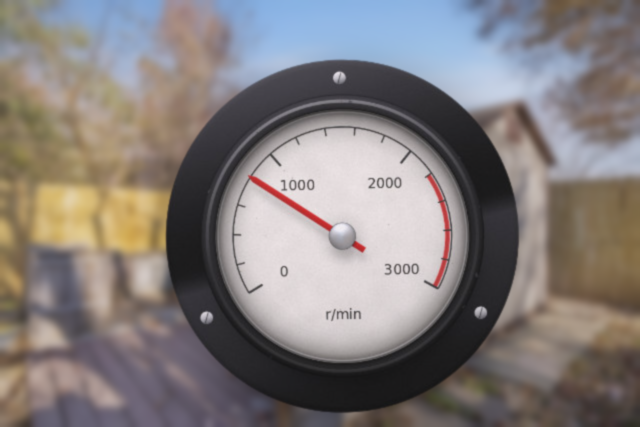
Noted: {"value": 800, "unit": "rpm"}
